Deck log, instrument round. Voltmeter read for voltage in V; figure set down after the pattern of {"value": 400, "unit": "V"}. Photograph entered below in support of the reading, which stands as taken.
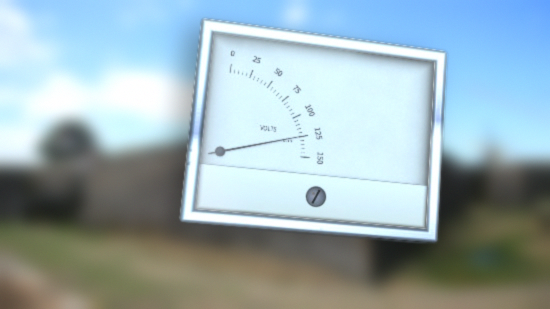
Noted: {"value": 125, "unit": "V"}
